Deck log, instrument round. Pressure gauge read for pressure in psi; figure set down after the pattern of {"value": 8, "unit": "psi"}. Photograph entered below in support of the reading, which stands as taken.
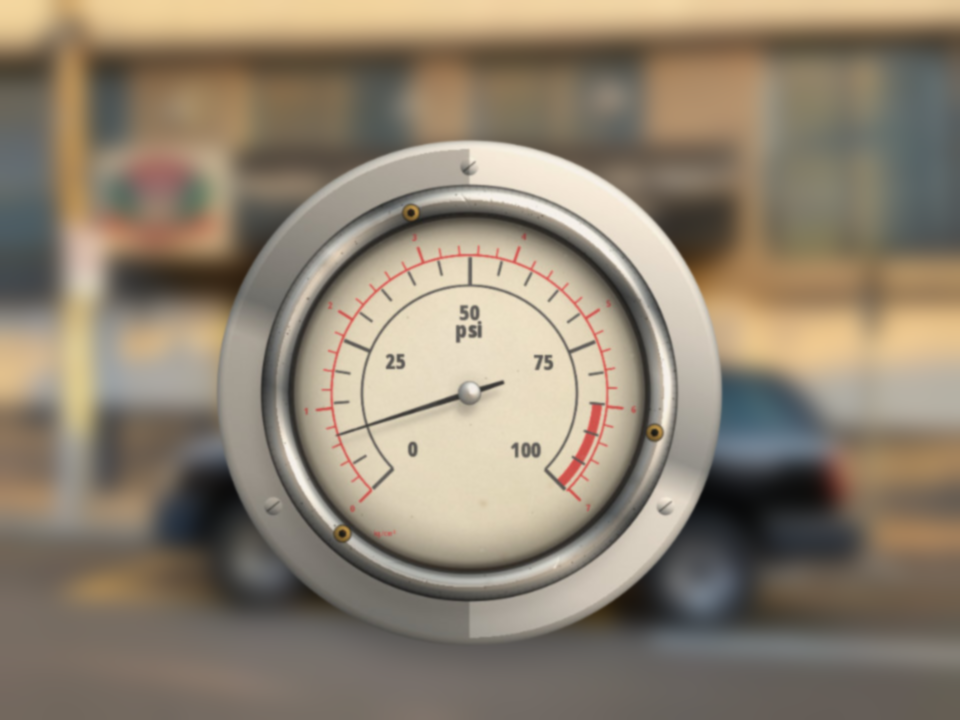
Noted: {"value": 10, "unit": "psi"}
